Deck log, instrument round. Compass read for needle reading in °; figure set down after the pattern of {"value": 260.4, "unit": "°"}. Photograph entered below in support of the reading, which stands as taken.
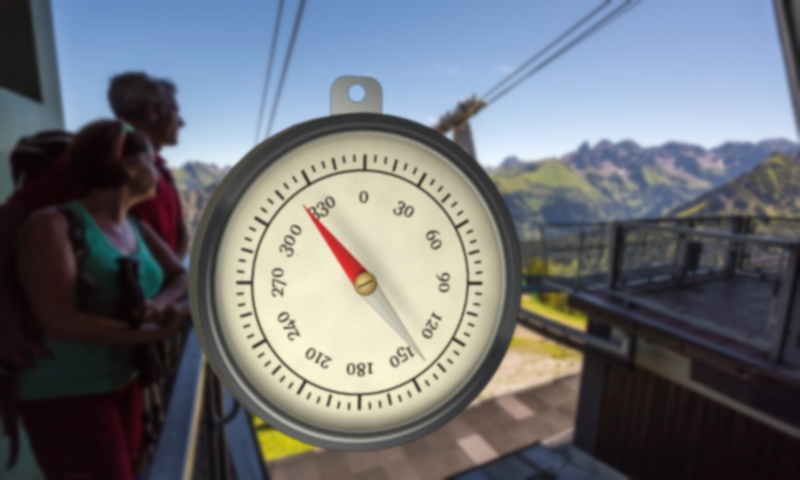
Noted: {"value": 320, "unit": "°"}
